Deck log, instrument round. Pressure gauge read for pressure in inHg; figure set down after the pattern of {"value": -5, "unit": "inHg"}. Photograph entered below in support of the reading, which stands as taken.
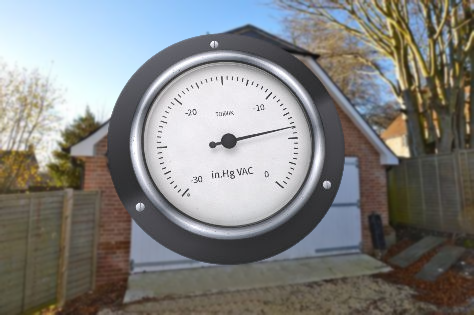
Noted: {"value": -6, "unit": "inHg"}
